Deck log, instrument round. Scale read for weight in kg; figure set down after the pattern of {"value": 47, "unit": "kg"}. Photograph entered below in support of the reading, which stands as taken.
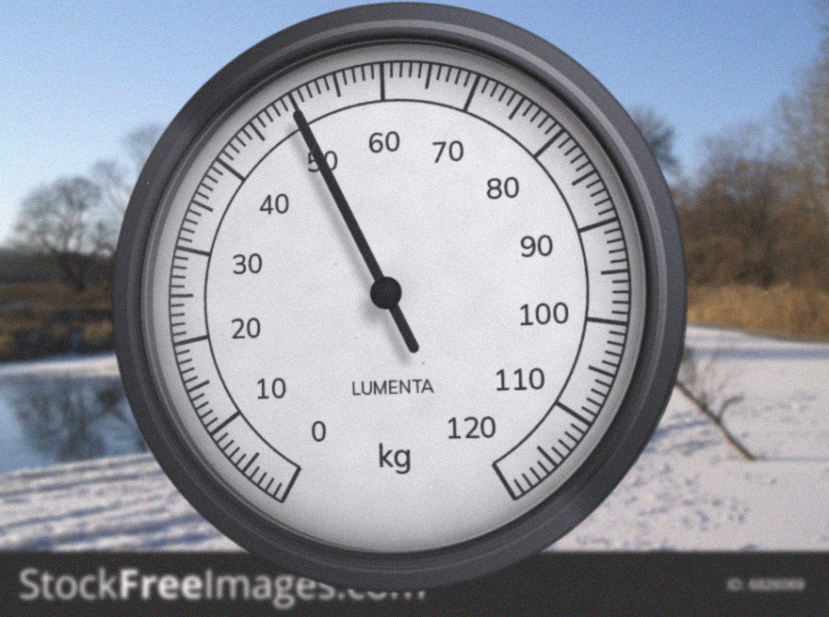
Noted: {"value": 50, "unit": "kg"}
